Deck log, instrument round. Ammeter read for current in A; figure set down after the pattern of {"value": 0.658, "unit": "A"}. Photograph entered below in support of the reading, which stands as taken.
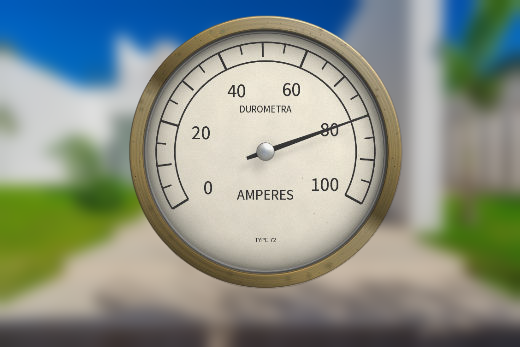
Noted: {"value": 80, "unit": "A"}
